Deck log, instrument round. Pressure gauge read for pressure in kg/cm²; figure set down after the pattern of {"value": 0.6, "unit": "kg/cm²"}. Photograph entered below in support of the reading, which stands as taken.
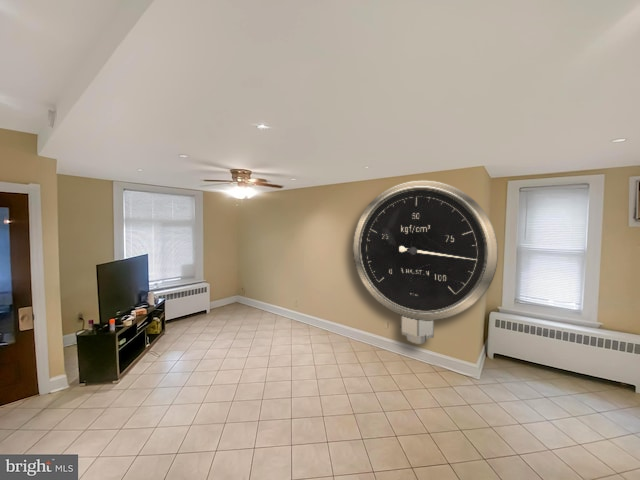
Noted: {"value": 85, "unit": "kg/cm²"}
